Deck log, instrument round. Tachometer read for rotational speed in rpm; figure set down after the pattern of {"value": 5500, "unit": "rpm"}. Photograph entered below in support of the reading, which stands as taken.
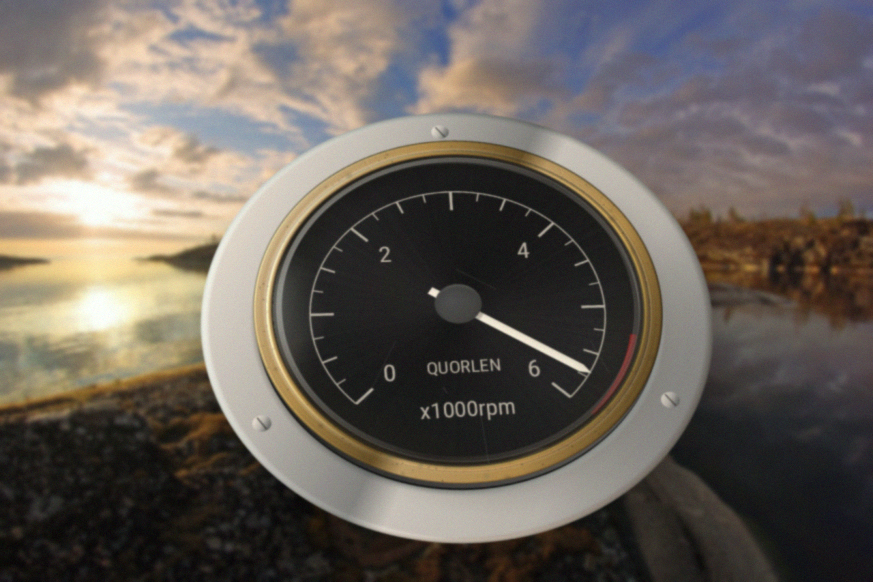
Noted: {"value": 5750, "unit": "rpm"}
